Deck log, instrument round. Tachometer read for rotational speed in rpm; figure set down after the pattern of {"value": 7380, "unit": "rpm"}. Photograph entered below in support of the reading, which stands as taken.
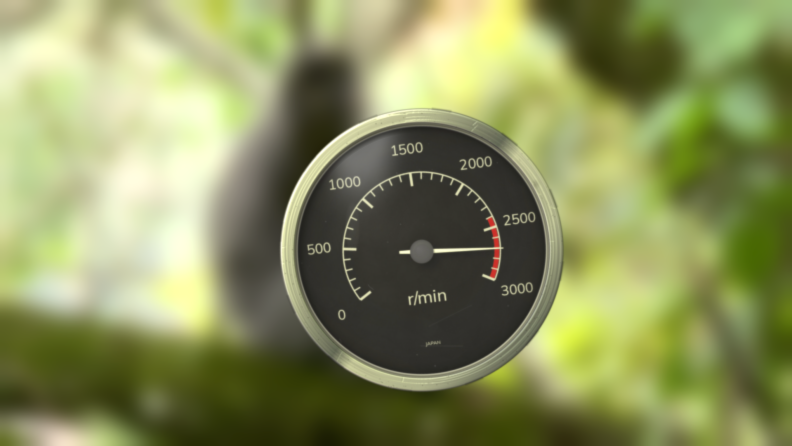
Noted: {"value": 2700, "unit": "rpm"}
